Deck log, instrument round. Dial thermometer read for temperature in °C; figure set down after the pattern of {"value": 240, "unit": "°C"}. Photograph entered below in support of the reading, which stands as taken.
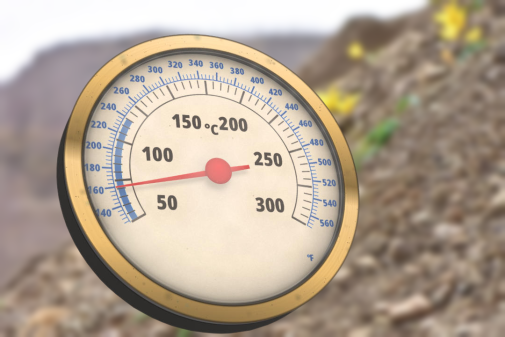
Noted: {"value": 70, "unit": "°C"}
